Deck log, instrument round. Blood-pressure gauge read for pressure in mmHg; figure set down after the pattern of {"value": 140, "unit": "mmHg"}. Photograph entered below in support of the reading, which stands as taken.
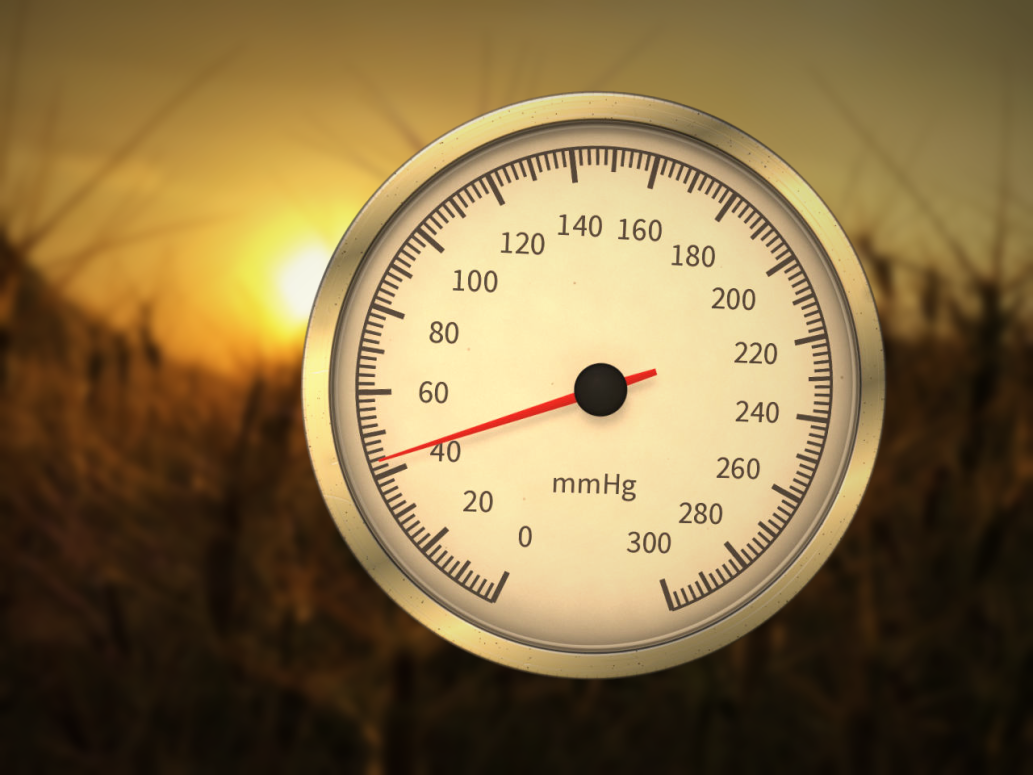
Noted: {"value": 44, "unit": "mmHg"}
